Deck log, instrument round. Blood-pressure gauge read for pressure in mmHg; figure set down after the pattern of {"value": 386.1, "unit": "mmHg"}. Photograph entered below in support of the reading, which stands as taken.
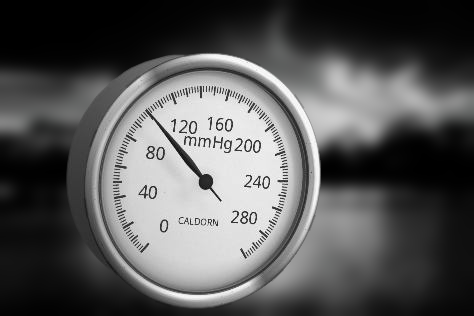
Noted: {"value": 100, "unit": "mmHg"}
